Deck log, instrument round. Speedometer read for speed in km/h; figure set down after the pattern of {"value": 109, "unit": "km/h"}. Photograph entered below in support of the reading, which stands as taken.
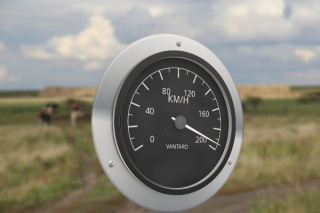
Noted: {"value": 195, "unit": "km/h"}
